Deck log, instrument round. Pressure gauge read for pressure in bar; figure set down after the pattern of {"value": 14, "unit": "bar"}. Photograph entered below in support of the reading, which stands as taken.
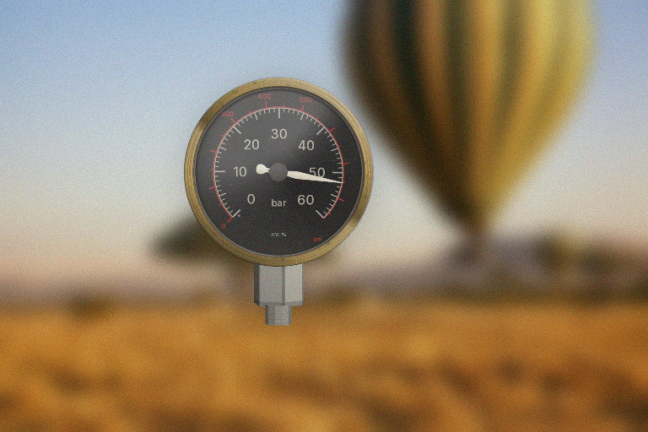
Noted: {"value": 52, "unit": "bar"}
